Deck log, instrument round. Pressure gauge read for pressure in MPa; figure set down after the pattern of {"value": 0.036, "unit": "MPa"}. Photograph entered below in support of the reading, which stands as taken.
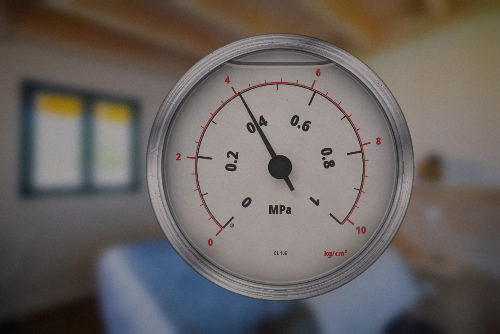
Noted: {"value": 0.4, "unit": "MPa"}
